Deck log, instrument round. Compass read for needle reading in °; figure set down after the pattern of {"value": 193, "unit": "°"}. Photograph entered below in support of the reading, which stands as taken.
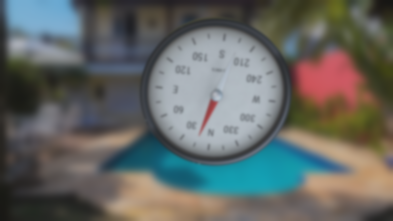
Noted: {"value": 15, "unit": "°"}
